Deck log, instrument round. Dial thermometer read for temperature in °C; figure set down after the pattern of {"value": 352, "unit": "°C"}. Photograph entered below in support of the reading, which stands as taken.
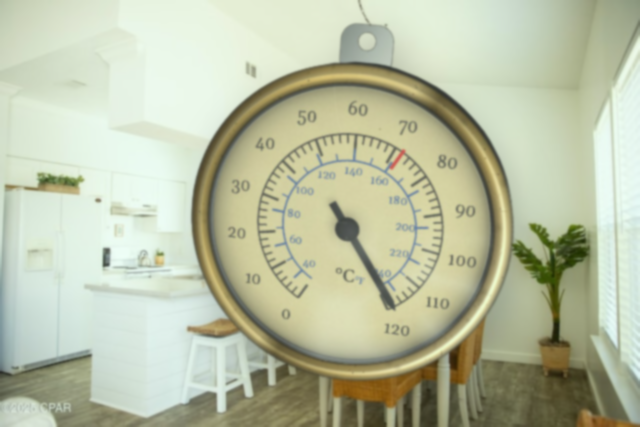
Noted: {"value": 118, "unit": "°C"}
